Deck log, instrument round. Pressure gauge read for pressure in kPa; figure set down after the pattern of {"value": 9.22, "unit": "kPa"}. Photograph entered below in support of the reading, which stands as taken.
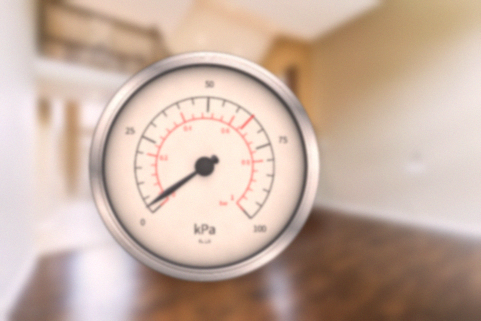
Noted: {"value": 2.5, "unit": "kPa"}
